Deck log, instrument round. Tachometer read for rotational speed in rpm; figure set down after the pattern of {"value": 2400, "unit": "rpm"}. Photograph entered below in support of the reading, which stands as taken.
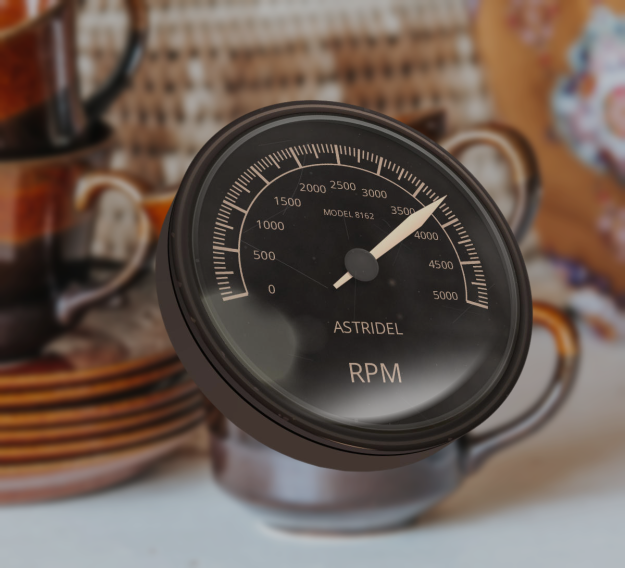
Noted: {"value": 3750, "unit": "rpm"}
